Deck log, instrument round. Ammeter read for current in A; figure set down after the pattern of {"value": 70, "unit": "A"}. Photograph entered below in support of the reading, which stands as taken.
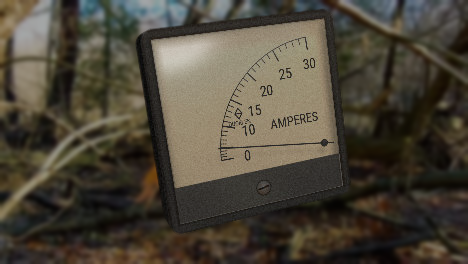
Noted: {"value": 5, "unit": "A"}
